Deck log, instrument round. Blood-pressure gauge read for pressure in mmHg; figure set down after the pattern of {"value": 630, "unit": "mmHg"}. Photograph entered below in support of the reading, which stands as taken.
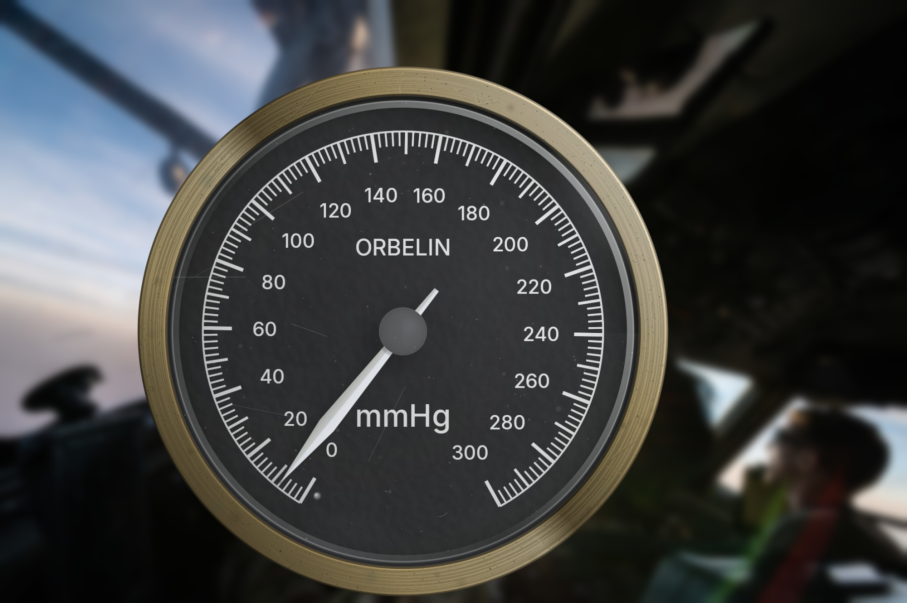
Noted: {"value": 8, "unit": "mmHg"}
